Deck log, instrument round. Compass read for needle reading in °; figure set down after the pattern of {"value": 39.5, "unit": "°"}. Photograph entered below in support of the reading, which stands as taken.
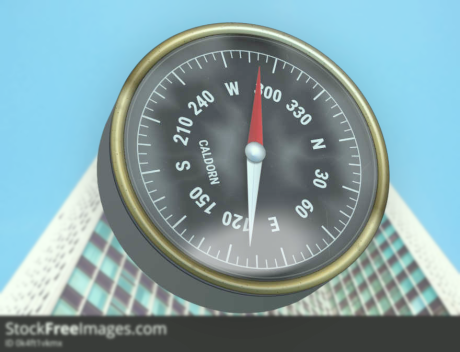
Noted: {"value": 290, "unit": "°"}
